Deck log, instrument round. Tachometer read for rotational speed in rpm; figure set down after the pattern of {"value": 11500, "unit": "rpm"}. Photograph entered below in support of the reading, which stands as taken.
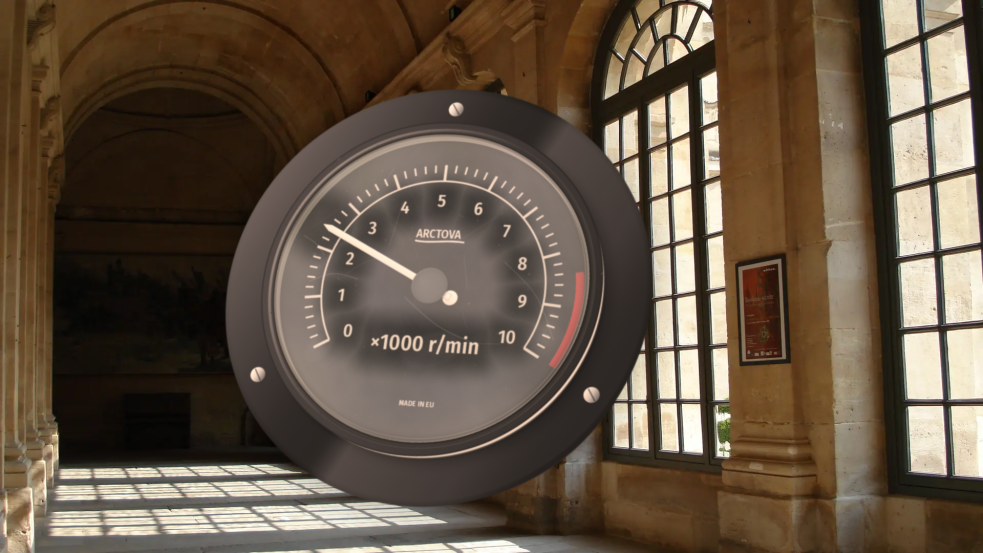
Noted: {"value": 2400, "unit": "rpm"}
